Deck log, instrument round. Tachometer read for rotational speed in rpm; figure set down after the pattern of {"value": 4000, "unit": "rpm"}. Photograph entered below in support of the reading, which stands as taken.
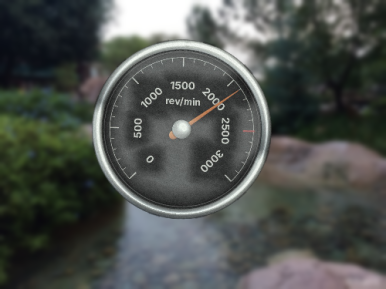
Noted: {"value": 2100, "unit": "rpm"}
